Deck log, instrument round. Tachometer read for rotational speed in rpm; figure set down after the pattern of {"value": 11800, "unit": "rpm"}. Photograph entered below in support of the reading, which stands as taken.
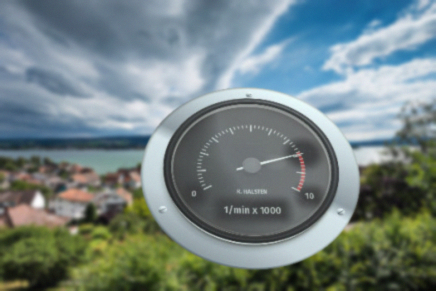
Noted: {"value": 8000, "unit": "rpm"}
